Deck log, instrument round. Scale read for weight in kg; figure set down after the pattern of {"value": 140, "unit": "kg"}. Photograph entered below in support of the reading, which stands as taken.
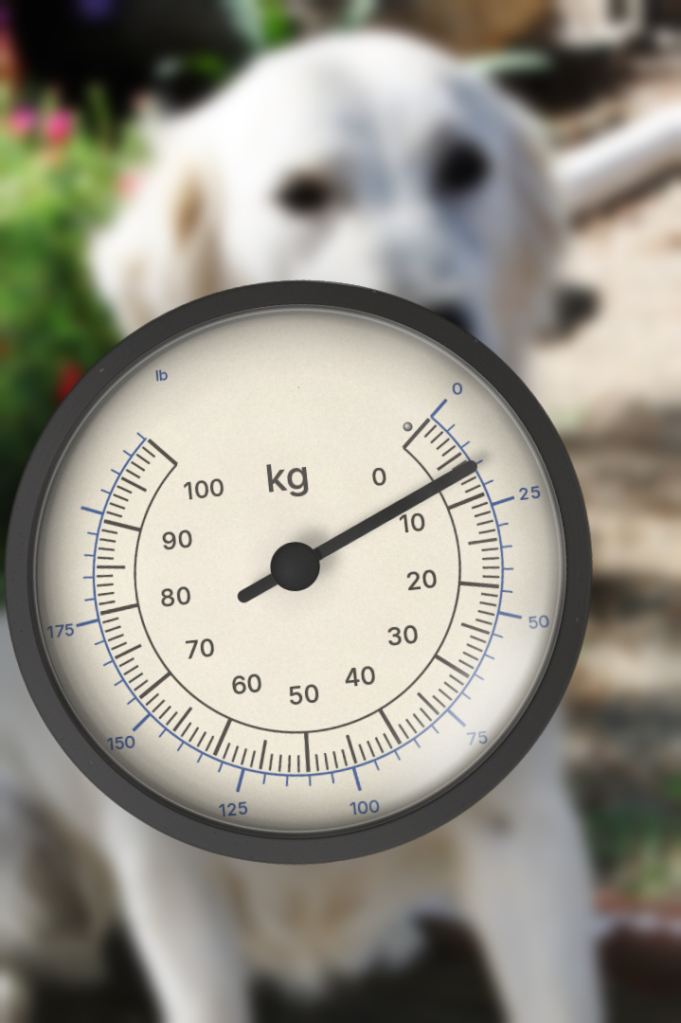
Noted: {"value": 7, "unit": "kg"}
